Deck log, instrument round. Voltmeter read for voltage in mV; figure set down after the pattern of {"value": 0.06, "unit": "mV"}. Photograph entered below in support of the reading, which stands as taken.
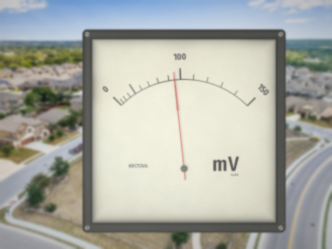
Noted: {"value": 95, "unit": "mV"}
